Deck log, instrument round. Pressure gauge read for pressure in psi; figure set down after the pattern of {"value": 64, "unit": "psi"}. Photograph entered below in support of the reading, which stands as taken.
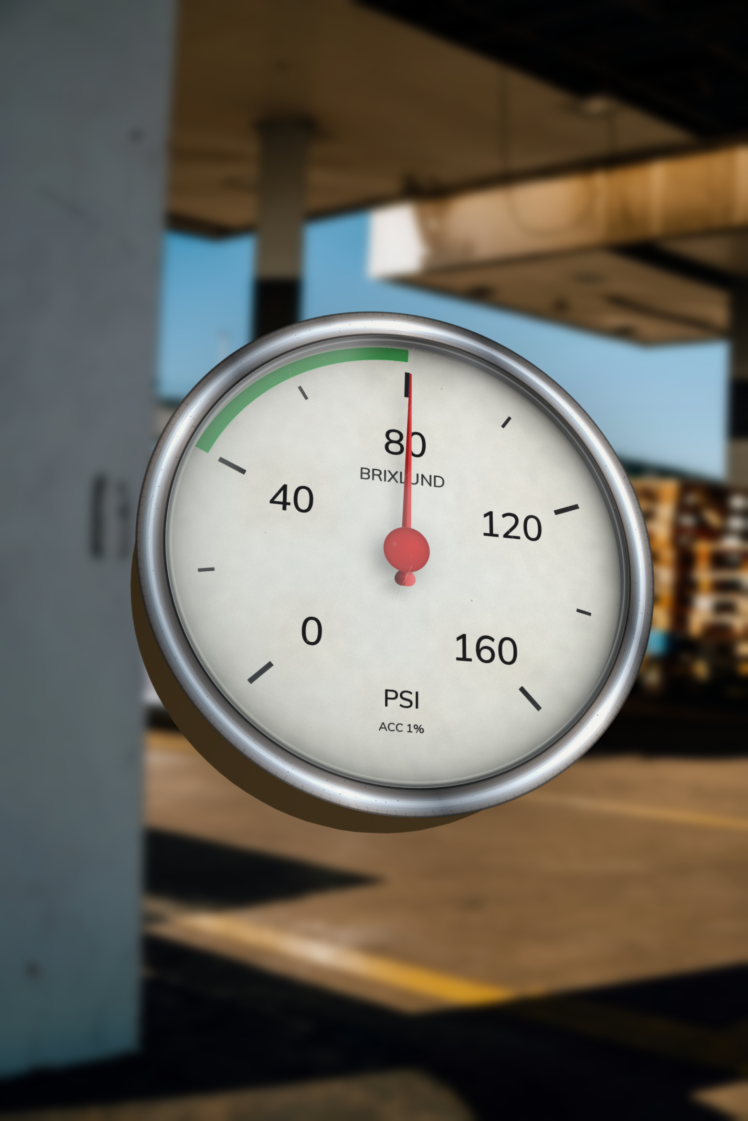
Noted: {"value": 80, "unit": "psi"}
